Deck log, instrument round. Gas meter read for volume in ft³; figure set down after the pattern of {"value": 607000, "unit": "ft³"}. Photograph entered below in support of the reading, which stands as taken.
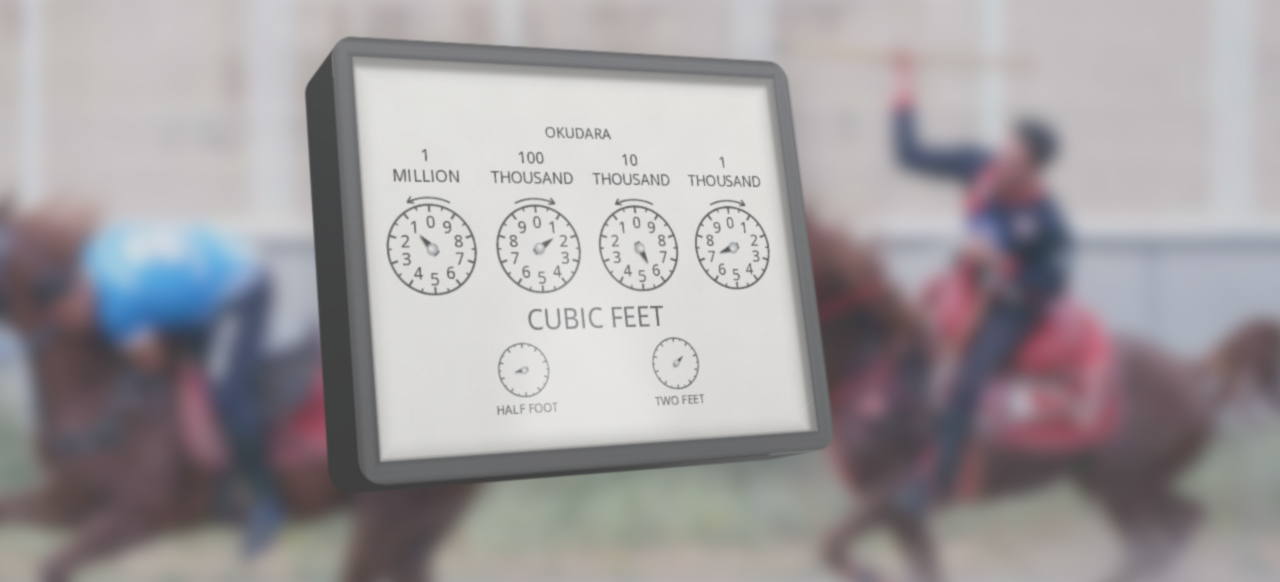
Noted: {"value": 115700, "unit": "ft³"}
